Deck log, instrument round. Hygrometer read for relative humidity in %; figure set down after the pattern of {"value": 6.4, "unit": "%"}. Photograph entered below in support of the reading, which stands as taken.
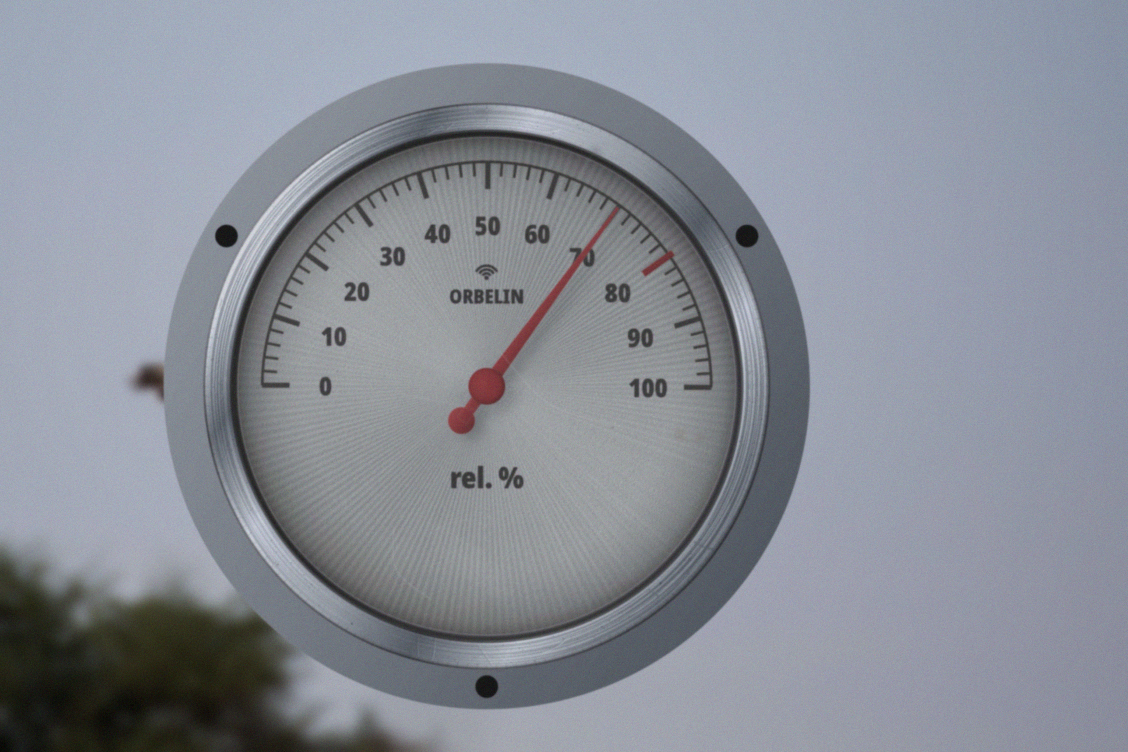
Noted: {"value": 70, "unit": "%"}
